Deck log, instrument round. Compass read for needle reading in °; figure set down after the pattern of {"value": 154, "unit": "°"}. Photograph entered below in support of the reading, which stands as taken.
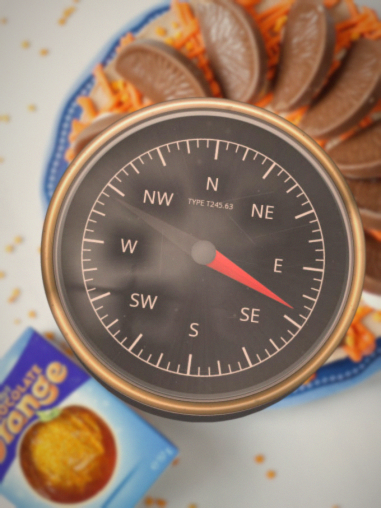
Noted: {"value": 115, "unit": "°"}
